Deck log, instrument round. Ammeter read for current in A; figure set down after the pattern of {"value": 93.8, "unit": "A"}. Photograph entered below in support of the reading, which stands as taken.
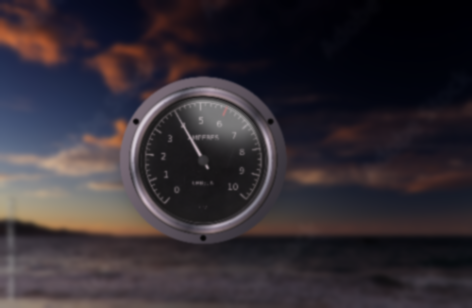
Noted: {"value": 4, "unit": "A"}
